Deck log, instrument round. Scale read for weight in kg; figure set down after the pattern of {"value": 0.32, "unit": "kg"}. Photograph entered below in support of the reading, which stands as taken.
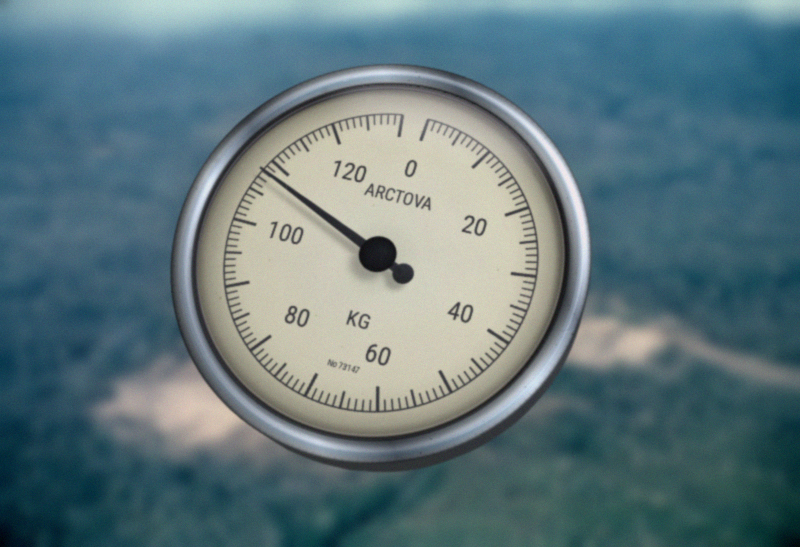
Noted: {"value": 108, "unit": "kg"}
